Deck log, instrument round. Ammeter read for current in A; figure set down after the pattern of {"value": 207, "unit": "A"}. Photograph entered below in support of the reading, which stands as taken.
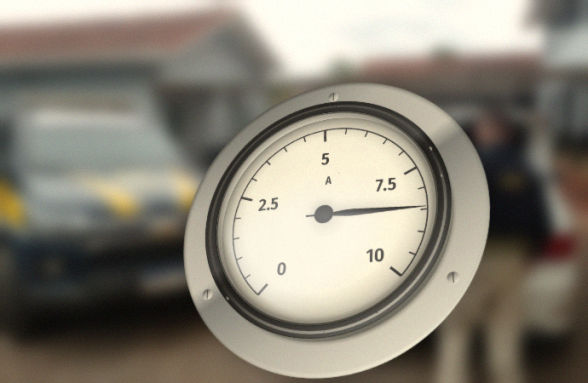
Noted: {"value": 8.5, "unit": "A"}
